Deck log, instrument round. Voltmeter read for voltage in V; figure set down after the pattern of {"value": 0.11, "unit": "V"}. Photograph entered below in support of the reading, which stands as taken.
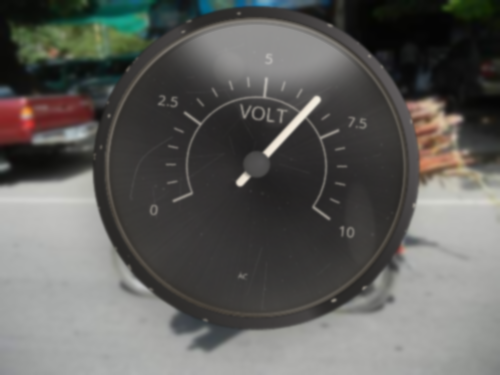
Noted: {"value": 6.5, "unit": "V"}
